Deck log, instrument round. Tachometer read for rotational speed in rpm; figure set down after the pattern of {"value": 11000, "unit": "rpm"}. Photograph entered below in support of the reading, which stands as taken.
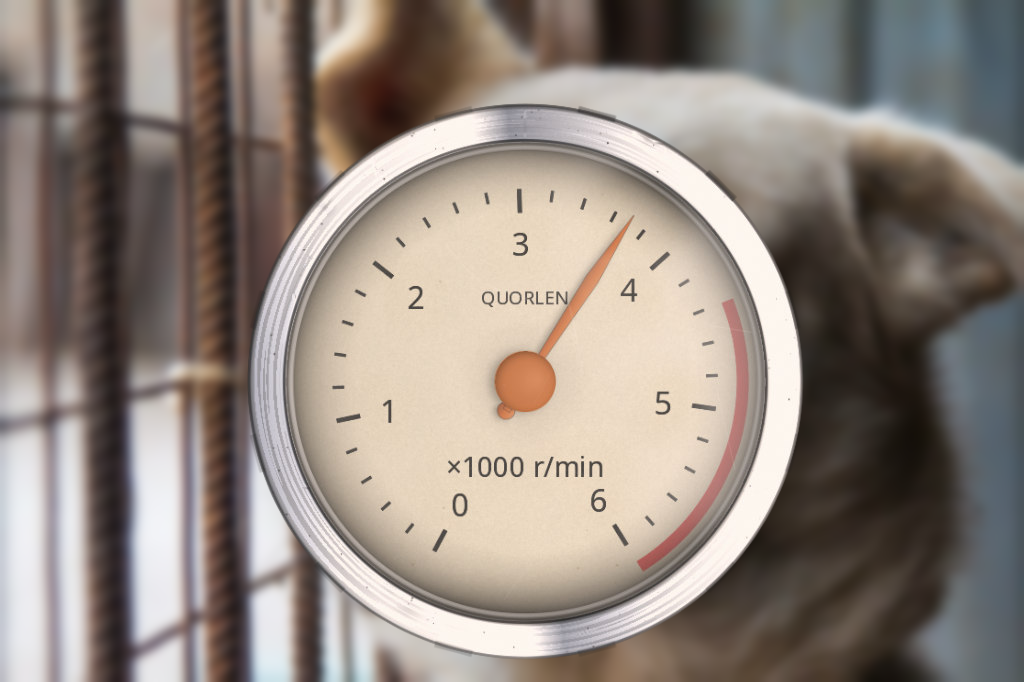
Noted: {"value": 3700, "unit": "rpm"}
